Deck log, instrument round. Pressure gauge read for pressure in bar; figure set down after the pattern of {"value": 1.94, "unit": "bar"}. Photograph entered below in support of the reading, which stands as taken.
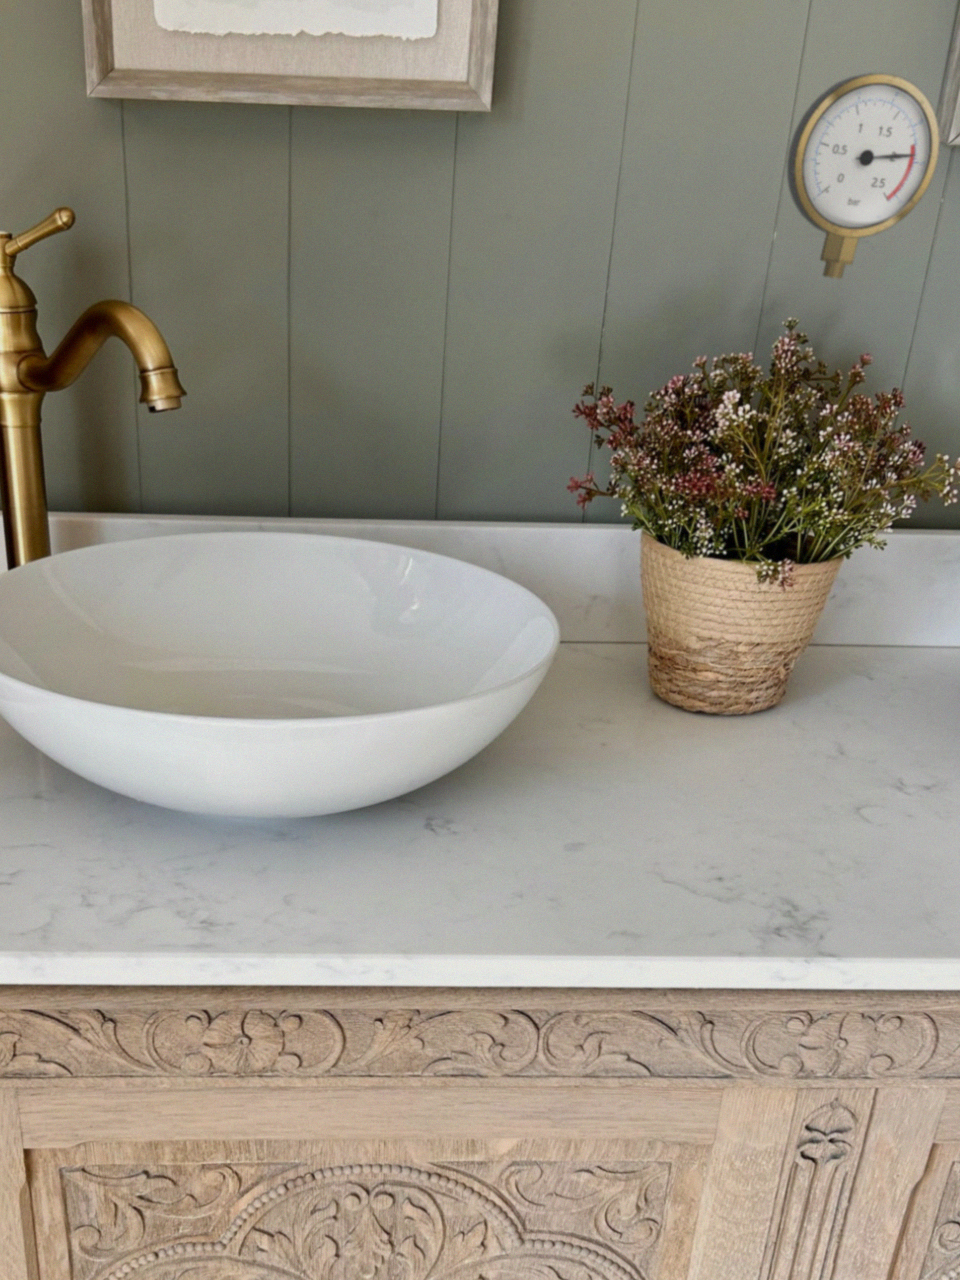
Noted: {"value": 2, "unit": "bar"}
